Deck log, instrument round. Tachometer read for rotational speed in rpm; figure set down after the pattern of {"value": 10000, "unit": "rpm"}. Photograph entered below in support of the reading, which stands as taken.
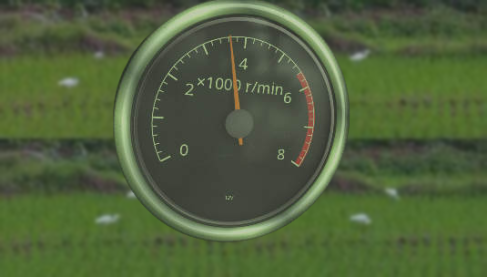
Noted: {"value": 3600, "unit": "rpm"}
